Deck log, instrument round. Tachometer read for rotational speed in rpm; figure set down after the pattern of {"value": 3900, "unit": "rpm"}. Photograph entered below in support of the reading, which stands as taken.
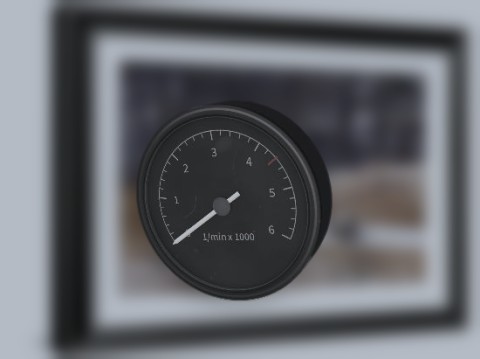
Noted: {"value": 0, "unit": "rpm"}
